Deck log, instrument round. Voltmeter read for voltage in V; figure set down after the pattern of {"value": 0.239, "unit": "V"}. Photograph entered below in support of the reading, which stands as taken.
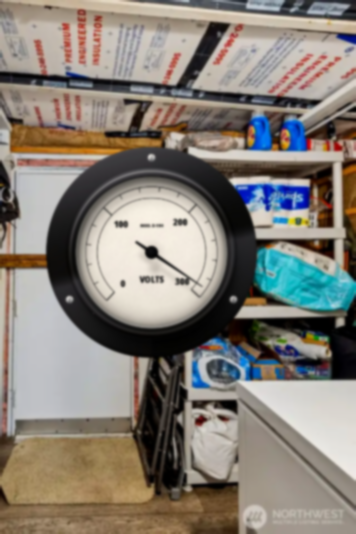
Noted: {"value": 290, "unit": "V"}
